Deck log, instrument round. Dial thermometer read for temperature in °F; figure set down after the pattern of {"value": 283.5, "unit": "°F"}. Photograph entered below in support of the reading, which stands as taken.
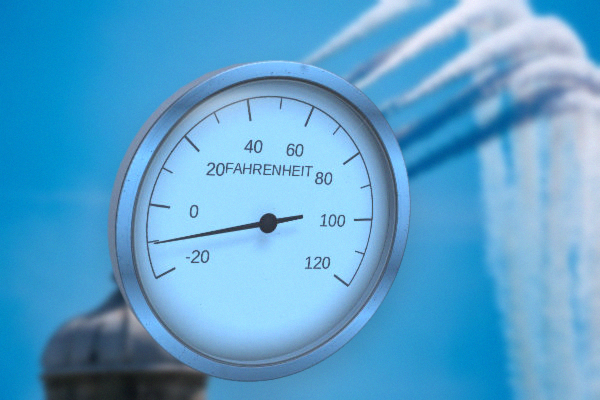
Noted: {"value": -10, "unit": "°F"}
